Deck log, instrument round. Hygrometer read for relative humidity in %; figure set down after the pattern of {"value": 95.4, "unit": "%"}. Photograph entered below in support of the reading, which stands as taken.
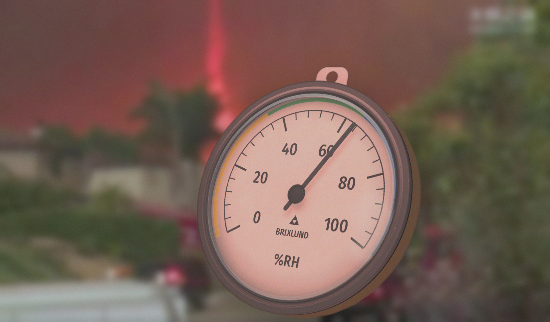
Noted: {"value": 64, "unit": "%"}
